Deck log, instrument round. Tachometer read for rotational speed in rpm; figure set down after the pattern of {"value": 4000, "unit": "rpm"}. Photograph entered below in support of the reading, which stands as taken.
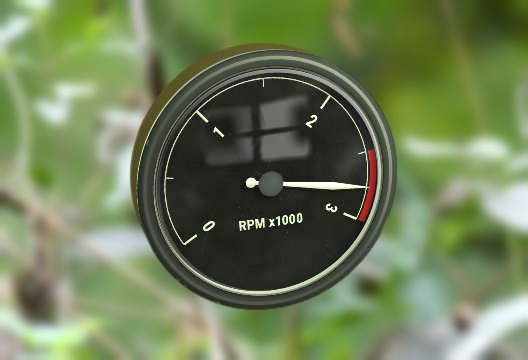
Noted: {"value": 2750, "unit": "rpm"}
